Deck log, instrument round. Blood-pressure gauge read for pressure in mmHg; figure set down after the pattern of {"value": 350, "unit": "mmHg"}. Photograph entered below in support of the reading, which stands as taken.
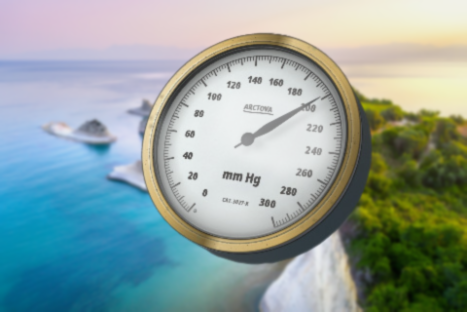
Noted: {"value": 200, "unit": "mmHg"}
